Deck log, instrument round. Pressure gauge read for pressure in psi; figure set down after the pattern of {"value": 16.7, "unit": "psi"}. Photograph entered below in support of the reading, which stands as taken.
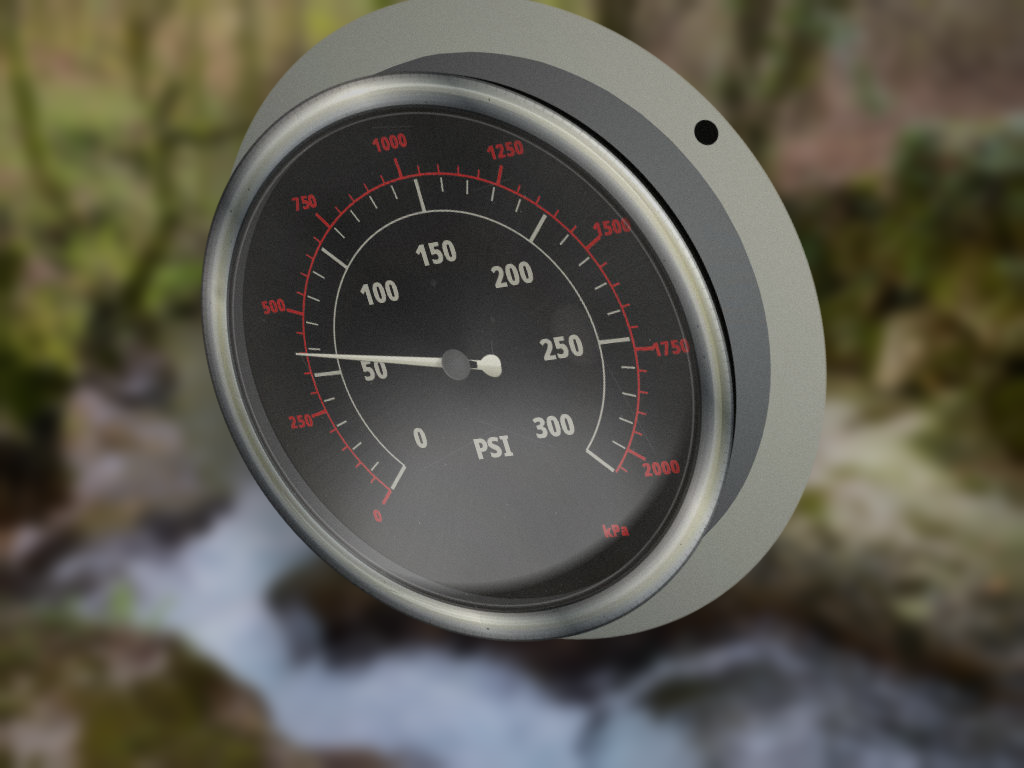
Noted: {"value": 60, "unit": "psi"}
